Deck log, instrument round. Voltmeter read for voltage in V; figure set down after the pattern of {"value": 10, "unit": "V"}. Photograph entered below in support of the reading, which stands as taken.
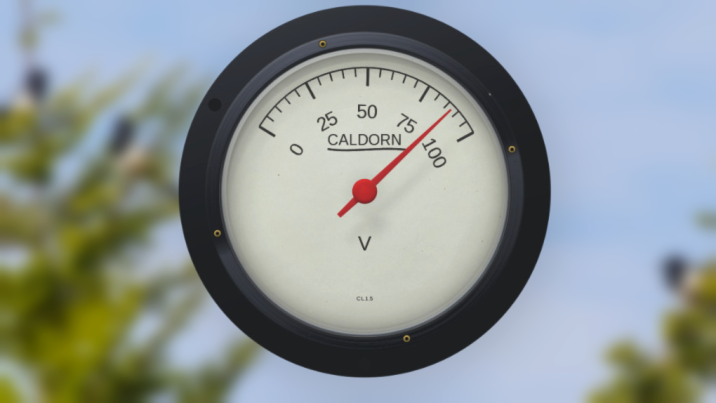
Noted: {"value": 87.5, "unit": "V"}
